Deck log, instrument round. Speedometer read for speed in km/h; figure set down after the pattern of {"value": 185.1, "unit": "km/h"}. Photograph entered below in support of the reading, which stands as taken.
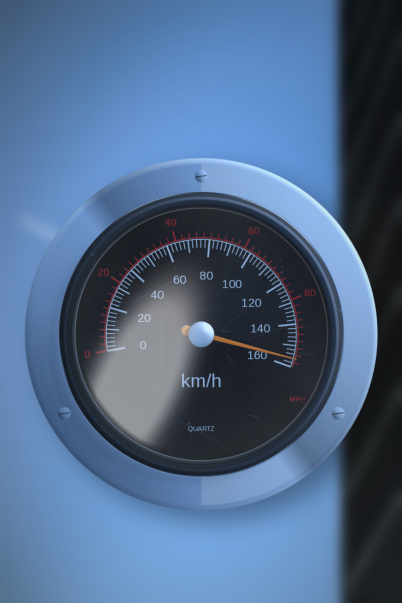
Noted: {"value": 156, "unit": "km/h"}
